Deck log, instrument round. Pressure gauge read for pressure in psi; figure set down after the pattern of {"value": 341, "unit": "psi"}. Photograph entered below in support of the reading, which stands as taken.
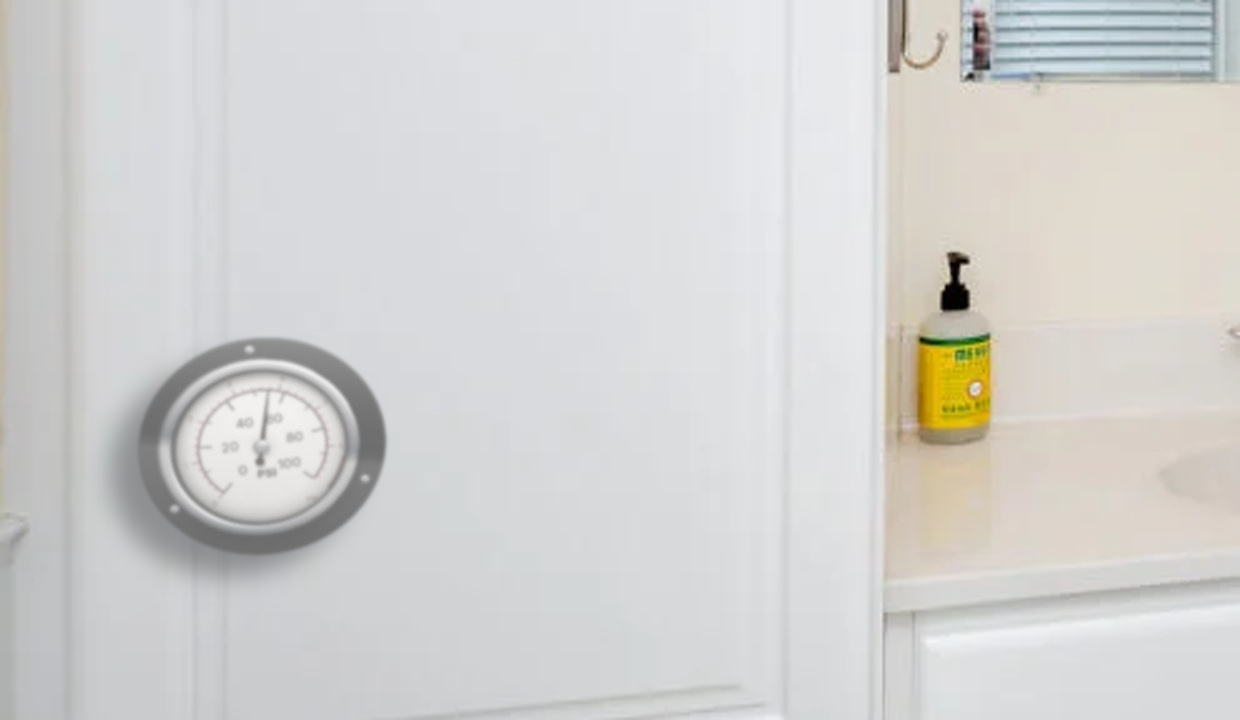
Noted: {"value": 55, "unit": "psi"}
